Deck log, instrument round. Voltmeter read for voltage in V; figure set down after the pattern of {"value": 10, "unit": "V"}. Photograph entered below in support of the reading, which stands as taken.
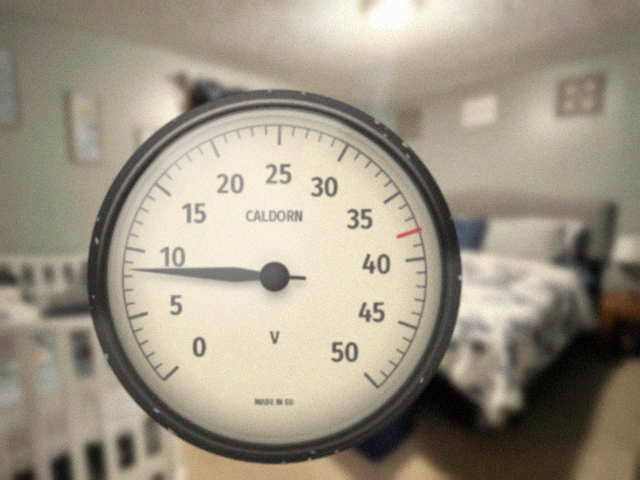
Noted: {"value": 8.5, "unit": "V"}
